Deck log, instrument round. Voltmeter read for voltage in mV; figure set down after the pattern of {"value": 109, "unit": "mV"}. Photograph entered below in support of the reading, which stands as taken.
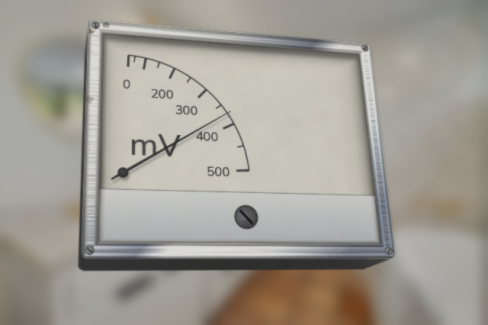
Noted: {"value": 375, "unit": "mV"}
